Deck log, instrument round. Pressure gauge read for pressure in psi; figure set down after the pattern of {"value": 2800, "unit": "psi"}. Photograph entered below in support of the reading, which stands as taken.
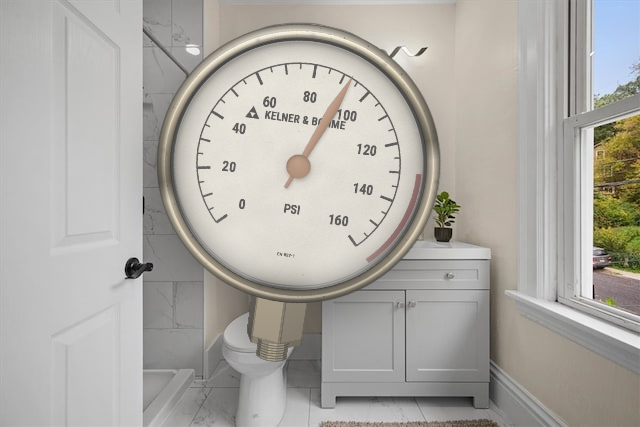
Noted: {"value": 92.5, "unit": "psi"}
